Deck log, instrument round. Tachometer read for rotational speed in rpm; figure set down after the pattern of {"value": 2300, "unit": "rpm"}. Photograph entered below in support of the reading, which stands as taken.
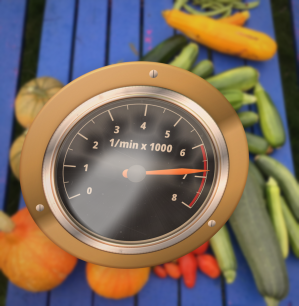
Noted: {"value": 6750, "unit": "rpm"}
